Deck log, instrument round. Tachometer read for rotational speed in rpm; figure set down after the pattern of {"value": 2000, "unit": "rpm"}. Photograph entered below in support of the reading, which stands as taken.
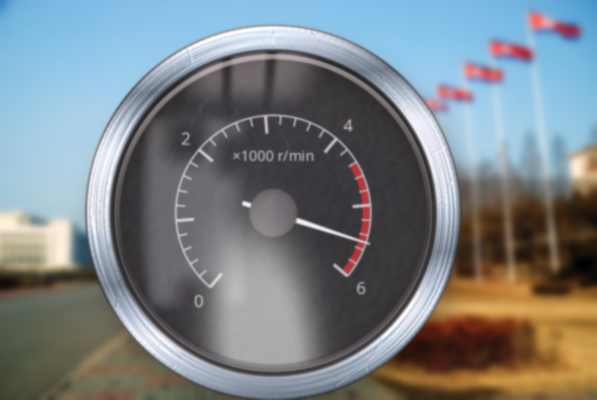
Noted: {"value": 5500, "unit": "rpm"}
